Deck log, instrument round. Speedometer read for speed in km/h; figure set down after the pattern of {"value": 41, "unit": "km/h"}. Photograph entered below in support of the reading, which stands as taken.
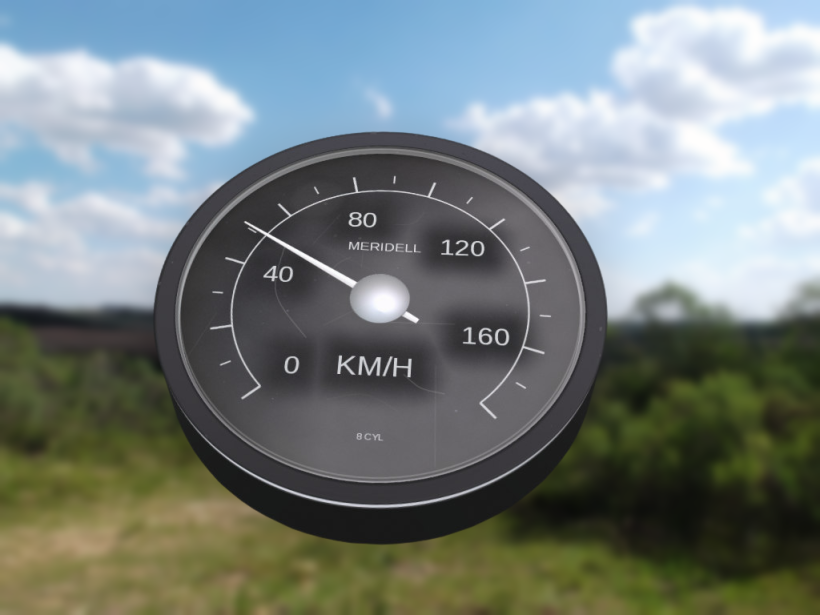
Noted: {"value": 50, "unit": "km/h"}
